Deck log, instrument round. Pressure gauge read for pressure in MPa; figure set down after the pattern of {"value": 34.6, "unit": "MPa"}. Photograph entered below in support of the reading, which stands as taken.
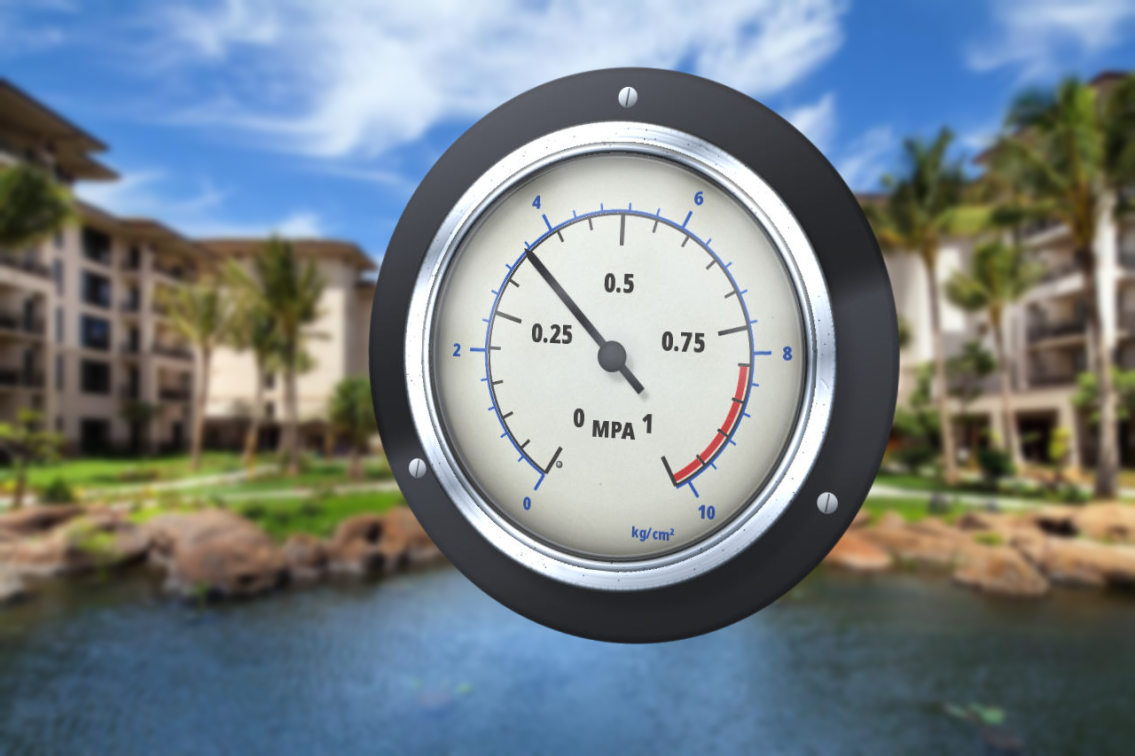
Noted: {"value": 0.35, "unit": "MPa"}
